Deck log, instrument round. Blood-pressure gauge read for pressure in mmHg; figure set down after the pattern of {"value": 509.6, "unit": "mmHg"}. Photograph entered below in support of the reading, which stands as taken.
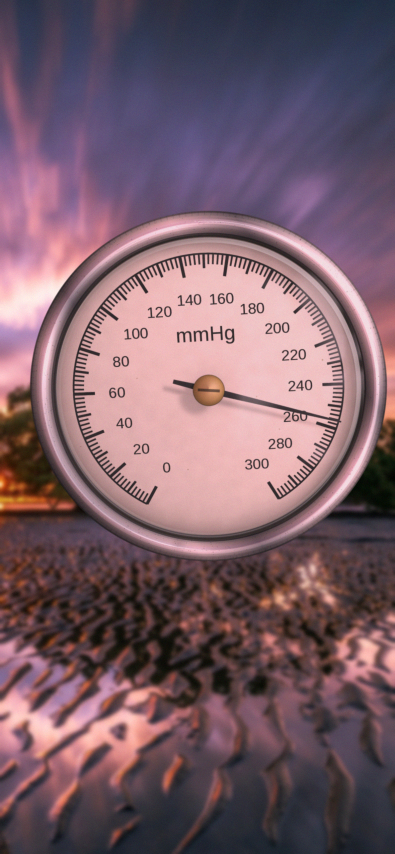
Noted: {"value": 256, "unit": "mmHg"}
